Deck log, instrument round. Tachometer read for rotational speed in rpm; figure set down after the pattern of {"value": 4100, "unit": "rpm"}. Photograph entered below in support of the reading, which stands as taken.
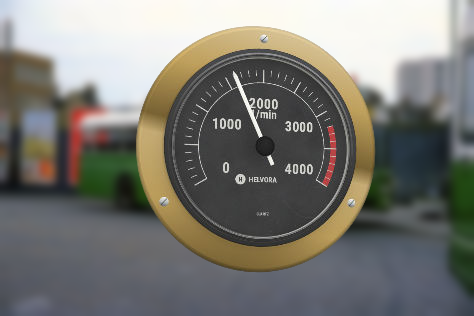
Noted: {"value": 1600, "unit": "rpm"}
